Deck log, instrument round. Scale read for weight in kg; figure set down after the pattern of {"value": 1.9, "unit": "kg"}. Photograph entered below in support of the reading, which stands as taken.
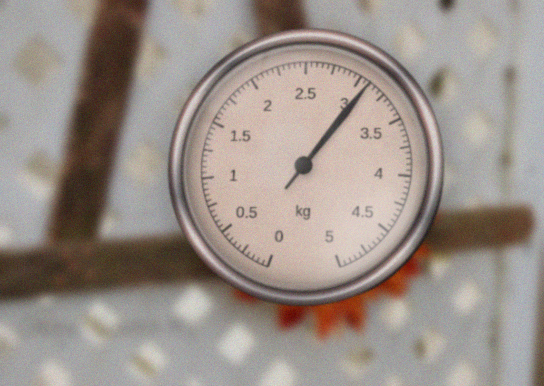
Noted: {"value": 3.1, "unit": "kg"}
